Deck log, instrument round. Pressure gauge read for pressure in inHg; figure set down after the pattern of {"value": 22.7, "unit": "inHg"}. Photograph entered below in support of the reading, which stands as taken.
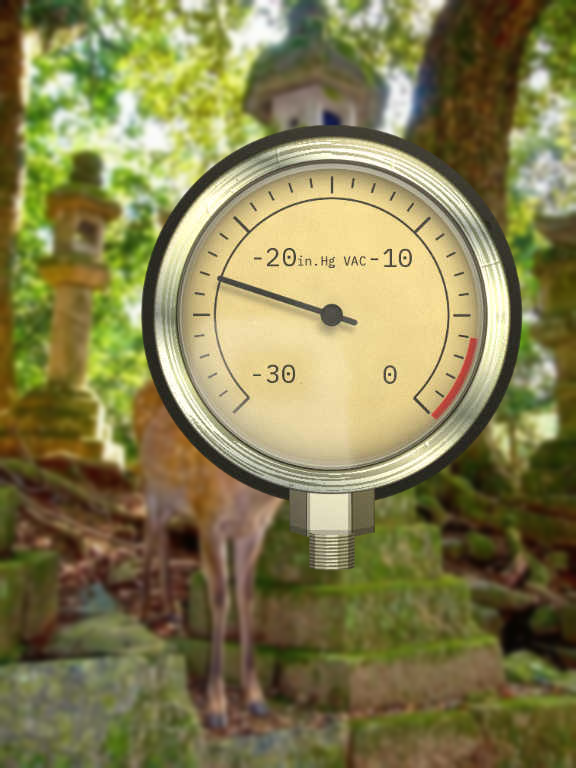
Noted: {"value": -23, "unit": "inHg"}
